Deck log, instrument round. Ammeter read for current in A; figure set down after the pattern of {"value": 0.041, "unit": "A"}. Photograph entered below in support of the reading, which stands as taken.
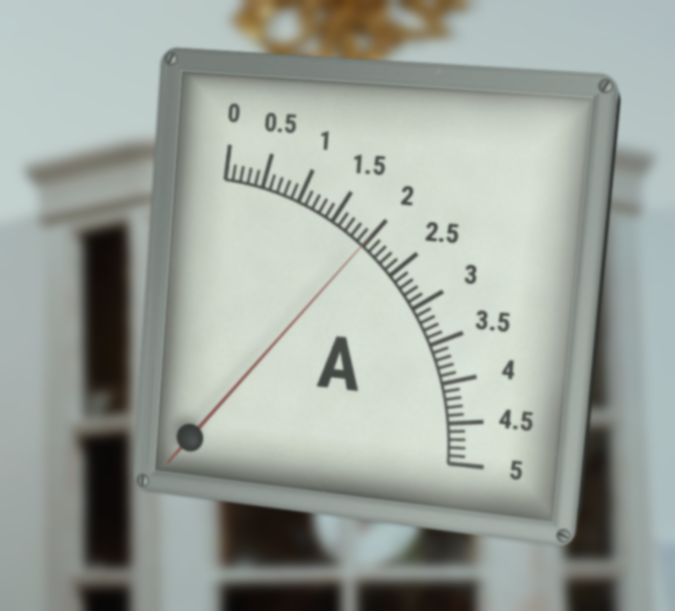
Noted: {"value": 2, "unit": "A"}
